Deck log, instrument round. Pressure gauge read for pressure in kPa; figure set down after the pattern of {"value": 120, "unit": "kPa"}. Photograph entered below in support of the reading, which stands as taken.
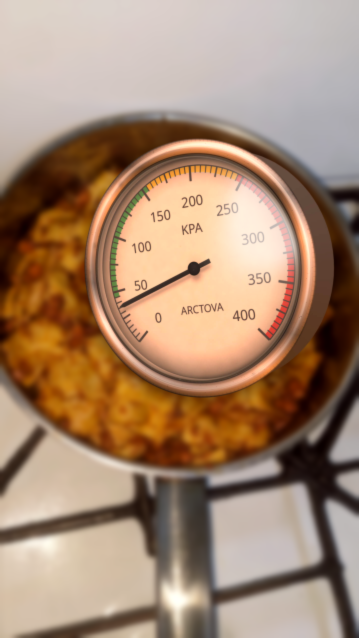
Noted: {"value": 35, "unit": "kPa"}
